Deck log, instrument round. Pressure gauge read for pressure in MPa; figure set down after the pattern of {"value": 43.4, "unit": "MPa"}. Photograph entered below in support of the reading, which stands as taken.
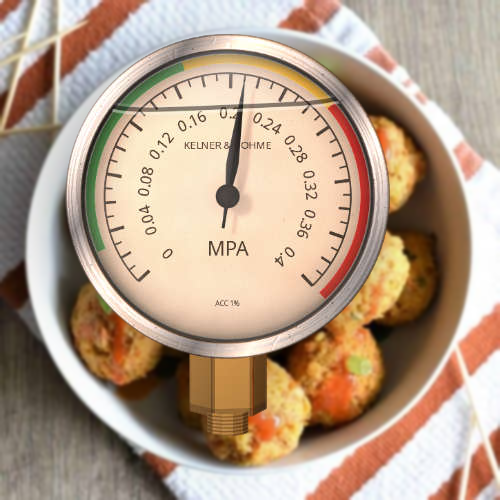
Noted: {"value": 0.21, "unit": "MPa"}
